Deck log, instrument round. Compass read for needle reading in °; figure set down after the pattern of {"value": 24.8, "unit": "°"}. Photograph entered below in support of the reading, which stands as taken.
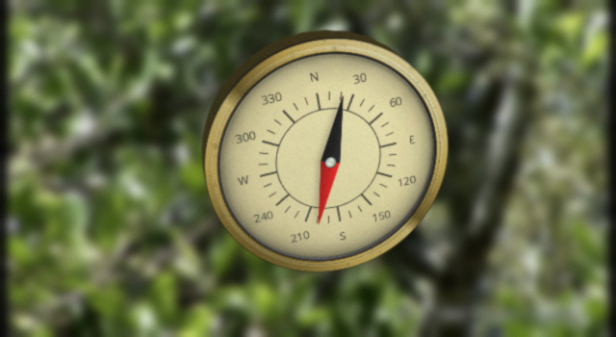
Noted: {"value": 200, "unit": "°"}
